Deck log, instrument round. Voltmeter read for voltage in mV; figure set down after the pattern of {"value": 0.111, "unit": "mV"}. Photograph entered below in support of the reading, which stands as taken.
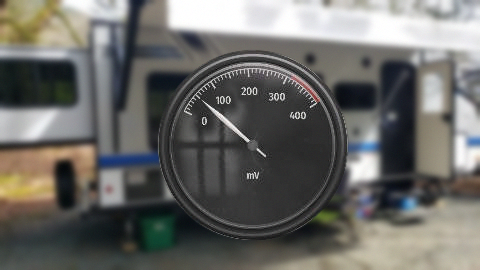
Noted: {"value": 50, "unit": "mV"}
